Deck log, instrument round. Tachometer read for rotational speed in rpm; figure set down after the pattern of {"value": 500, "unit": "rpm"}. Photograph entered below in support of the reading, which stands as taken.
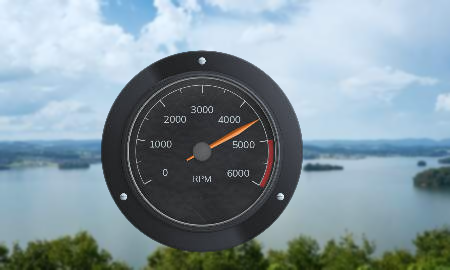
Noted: {"value": 4500, "unit": "rpm"}
